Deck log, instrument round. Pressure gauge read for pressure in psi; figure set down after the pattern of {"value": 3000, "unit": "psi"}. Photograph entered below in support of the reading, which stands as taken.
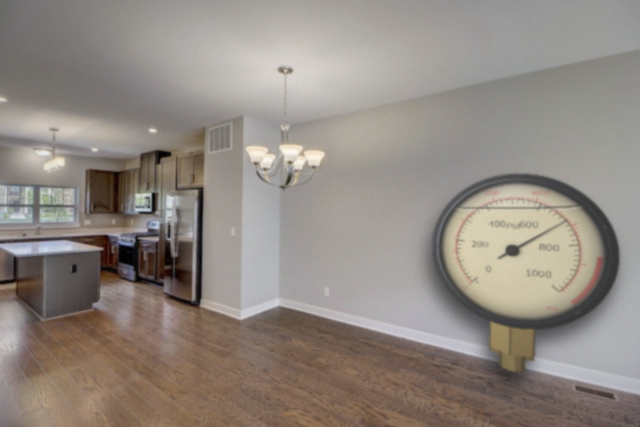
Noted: {"value": 700, "unit": "psi"}
